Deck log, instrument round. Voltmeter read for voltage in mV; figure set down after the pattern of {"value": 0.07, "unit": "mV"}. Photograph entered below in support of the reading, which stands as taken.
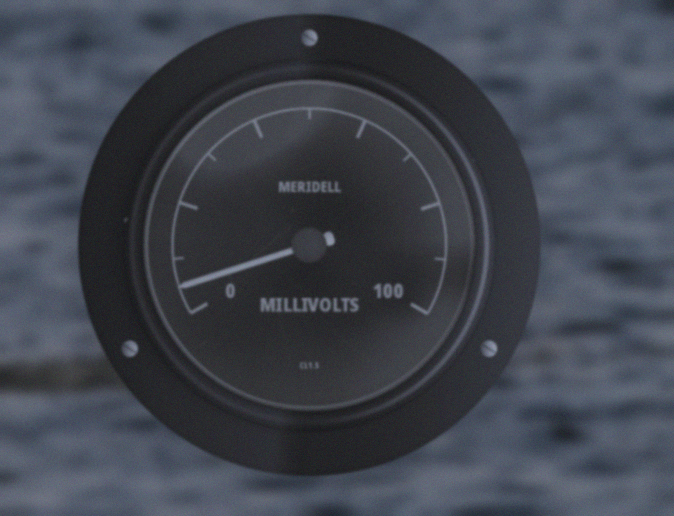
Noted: {"value": 5, "unit": "mV"}
